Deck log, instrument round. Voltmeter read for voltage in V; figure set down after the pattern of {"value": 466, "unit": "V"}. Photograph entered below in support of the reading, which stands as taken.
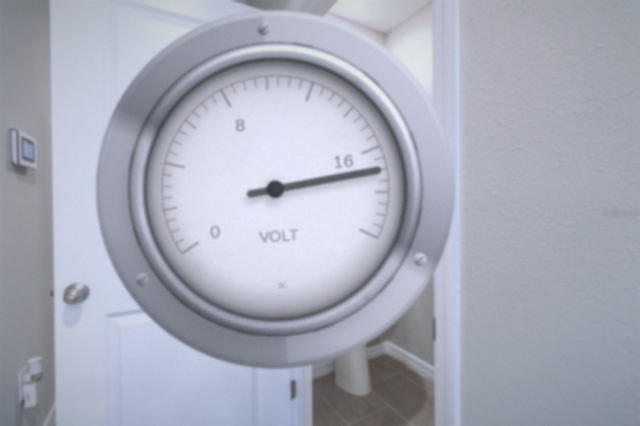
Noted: {"value": 17, "unit": "V"}
